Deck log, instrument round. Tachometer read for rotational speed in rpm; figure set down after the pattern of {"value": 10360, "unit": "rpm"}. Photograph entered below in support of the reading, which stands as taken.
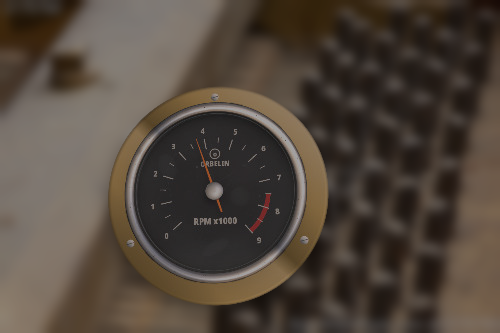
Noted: {"value": 3750, "unit": "rpm"}
